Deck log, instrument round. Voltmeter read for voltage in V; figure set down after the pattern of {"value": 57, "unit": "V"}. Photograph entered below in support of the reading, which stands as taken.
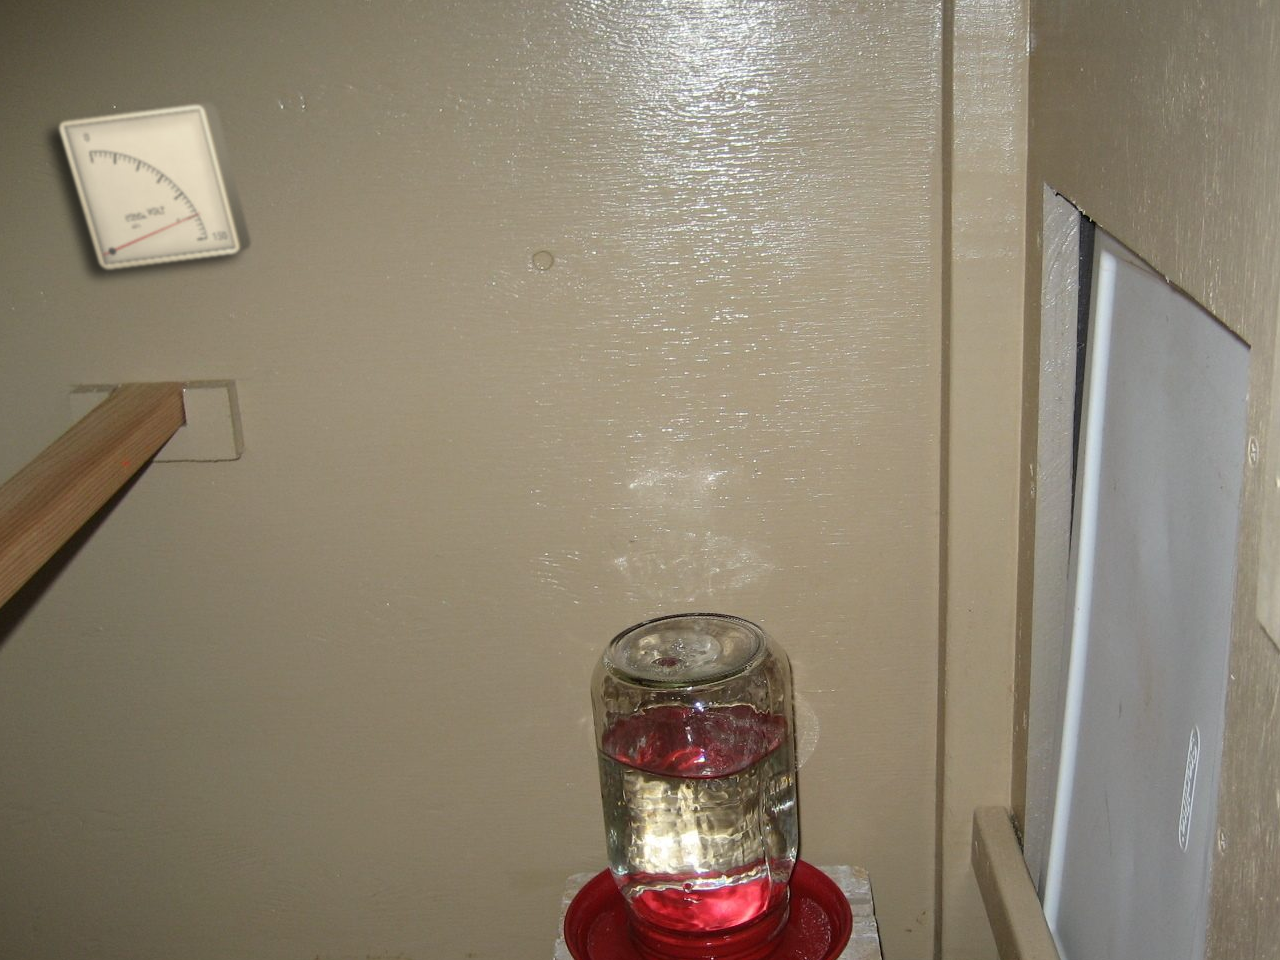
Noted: {"value": 125, "unit": "V"}
